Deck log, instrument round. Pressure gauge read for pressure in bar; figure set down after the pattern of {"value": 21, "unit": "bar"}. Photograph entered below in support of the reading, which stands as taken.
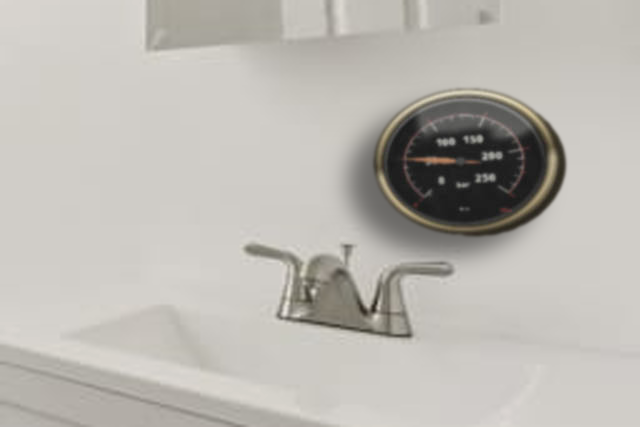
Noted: {"value": 50, "unit": "bar"}
